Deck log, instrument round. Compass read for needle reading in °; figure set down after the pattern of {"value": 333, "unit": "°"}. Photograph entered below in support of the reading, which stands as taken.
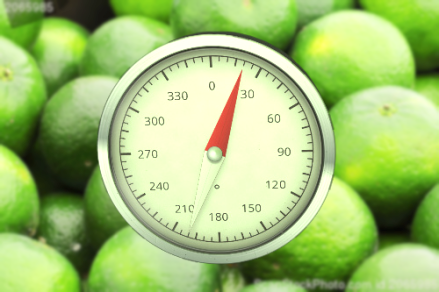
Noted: {"value": 20, "unit": "°"}
